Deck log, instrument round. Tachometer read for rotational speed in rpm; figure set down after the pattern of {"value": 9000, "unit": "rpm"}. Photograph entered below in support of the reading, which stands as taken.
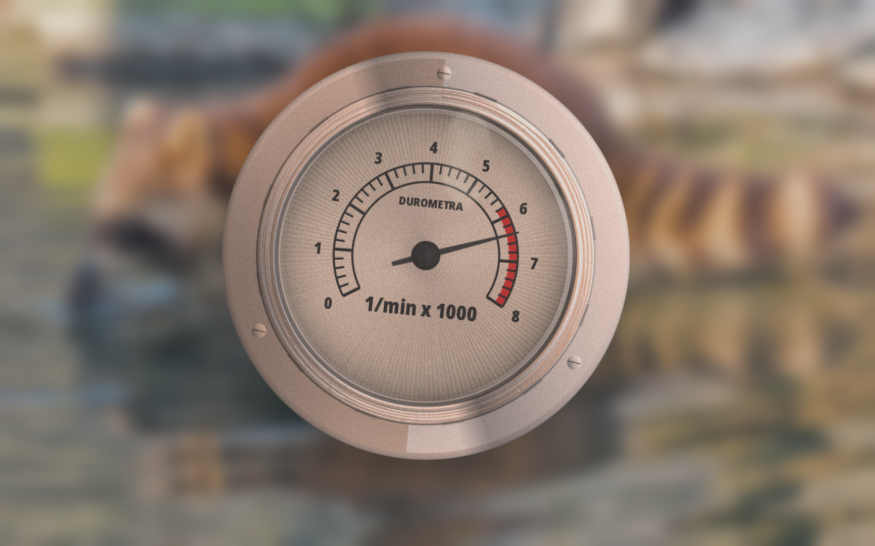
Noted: {"value": 6400, "unit": "rpm"}
